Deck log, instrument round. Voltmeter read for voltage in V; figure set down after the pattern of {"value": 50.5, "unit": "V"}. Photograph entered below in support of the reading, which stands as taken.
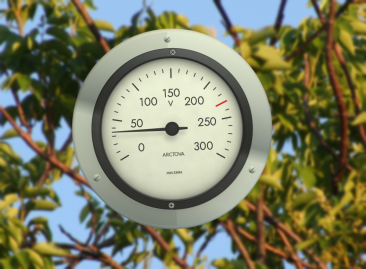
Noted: {"value": 35, "unit": "V"}
